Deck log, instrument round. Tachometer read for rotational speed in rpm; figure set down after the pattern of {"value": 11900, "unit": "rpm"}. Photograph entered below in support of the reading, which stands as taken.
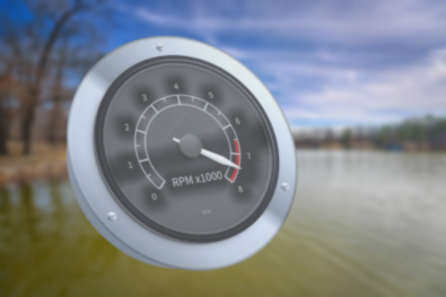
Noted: {"value": 7500, "unit": "rpm"}
